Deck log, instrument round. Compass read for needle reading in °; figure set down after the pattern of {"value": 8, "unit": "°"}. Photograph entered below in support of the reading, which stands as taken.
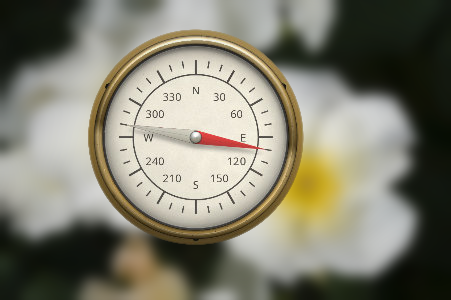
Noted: {"value": 100, "unit": "°"}
